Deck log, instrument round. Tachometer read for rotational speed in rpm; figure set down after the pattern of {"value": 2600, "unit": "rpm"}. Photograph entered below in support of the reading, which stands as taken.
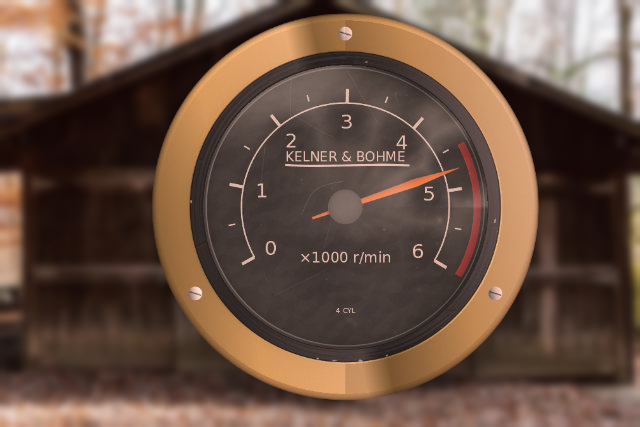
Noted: {"value": 4750, "unit": "rpm"}
